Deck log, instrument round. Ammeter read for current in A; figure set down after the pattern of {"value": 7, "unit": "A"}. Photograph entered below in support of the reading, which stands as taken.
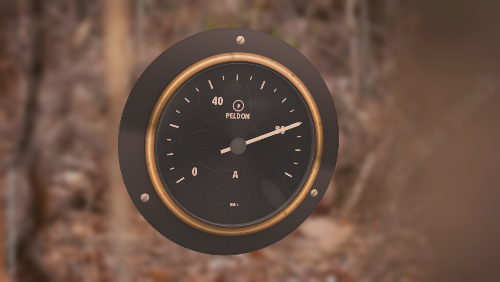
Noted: {"value": 80, "unit": "A"}
